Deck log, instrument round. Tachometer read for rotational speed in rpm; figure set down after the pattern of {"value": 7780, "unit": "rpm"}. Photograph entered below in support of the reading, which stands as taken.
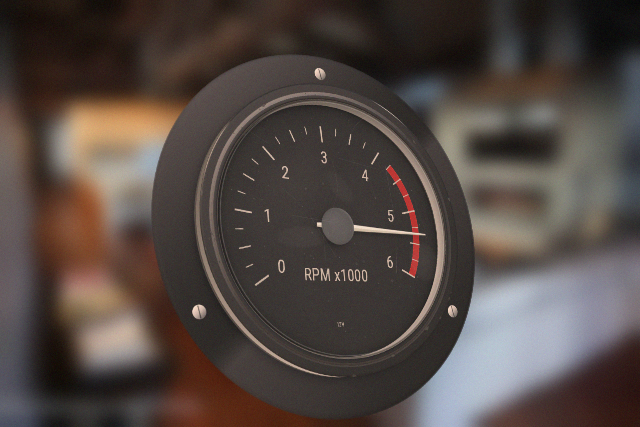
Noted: {"value": 5375, "unit": "rpm"}
